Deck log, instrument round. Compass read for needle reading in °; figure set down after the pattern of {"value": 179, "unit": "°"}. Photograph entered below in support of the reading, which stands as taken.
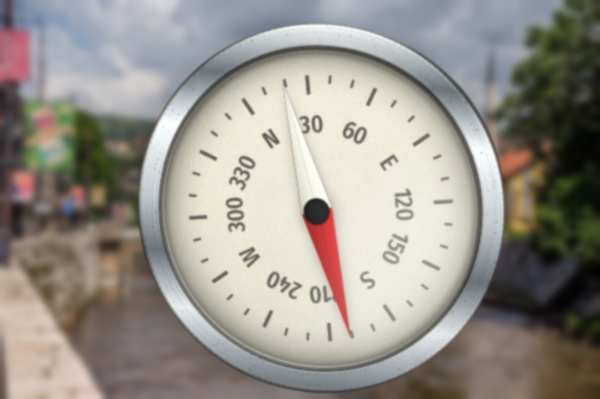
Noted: {"value": 200, "unit": "°"}
